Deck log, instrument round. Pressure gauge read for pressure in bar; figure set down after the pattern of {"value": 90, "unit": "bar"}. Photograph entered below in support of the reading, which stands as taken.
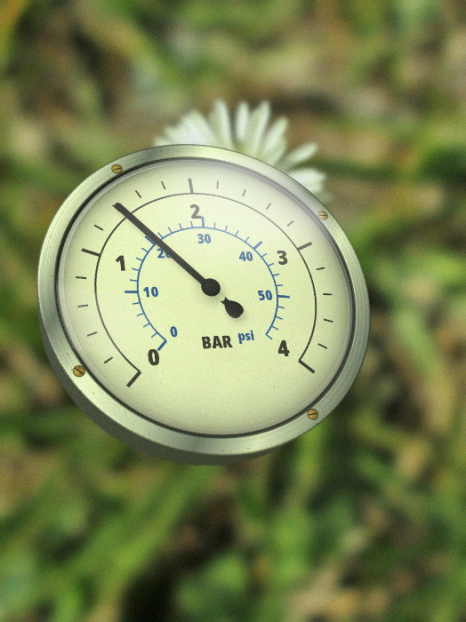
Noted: {"value": 1.4, "unit": "bar"}
